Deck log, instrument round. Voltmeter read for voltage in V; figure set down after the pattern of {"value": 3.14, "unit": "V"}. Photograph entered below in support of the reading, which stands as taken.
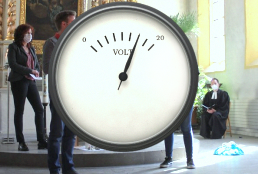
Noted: {"value": 15, "unit": "V"}
